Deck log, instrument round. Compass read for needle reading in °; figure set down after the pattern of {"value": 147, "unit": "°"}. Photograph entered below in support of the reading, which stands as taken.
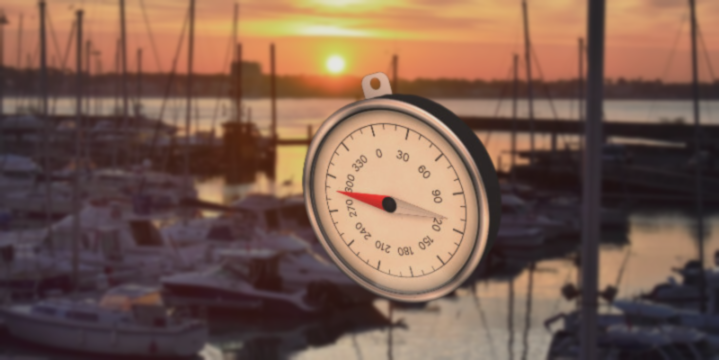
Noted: {"value": 290, "unit": "°"}
